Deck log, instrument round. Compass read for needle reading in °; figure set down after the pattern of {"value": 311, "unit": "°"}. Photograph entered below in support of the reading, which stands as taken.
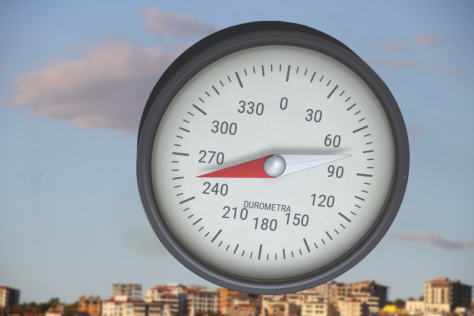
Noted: {"value": 255, "unit": "°"}
